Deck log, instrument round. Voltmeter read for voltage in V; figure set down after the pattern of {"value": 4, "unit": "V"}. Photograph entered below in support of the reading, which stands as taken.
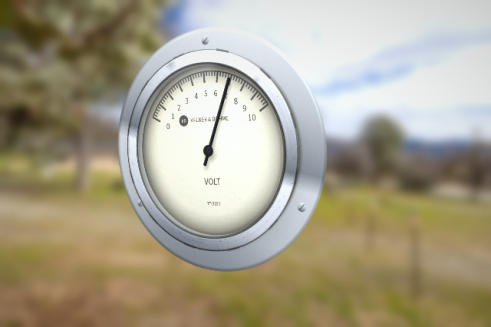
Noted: {"value": 7, "unit": "V"}
